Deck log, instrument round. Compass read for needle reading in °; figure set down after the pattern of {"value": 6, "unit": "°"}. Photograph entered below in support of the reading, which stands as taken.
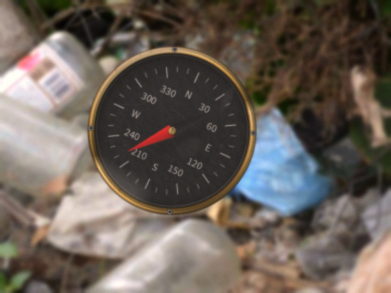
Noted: {"value": 220, "unit": "°"}
